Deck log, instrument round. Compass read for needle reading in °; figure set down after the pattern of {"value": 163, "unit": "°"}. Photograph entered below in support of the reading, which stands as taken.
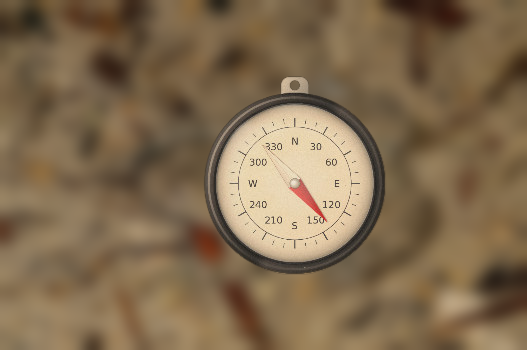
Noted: {"value": 140, "unit": "°"}
